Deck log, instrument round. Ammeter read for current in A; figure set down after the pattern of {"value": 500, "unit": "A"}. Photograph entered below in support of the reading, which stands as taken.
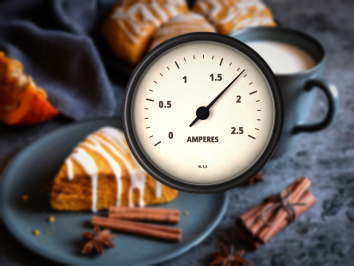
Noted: {"value": 1.75, "unit": "A"}
